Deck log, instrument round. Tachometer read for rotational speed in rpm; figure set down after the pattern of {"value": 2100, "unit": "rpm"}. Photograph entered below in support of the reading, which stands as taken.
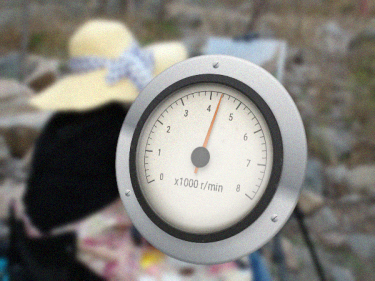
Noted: {"value": 4400, "unit": "rpm"}
